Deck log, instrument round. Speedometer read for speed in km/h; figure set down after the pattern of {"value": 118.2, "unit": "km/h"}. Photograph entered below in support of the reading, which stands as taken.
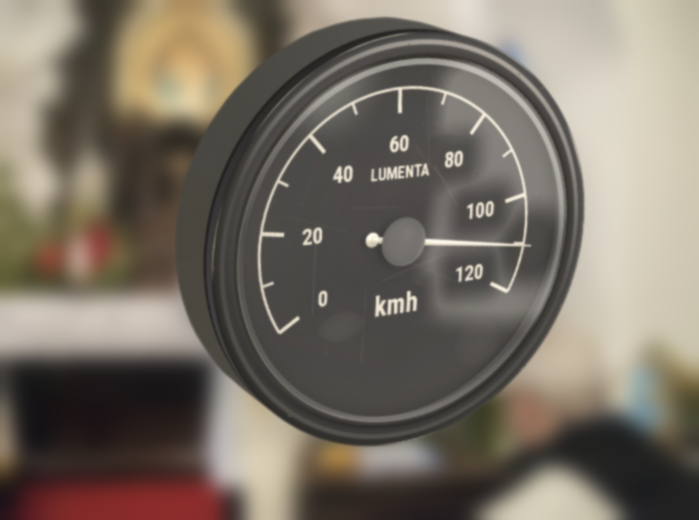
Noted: {"value": 110, "unit": "km/h"}
